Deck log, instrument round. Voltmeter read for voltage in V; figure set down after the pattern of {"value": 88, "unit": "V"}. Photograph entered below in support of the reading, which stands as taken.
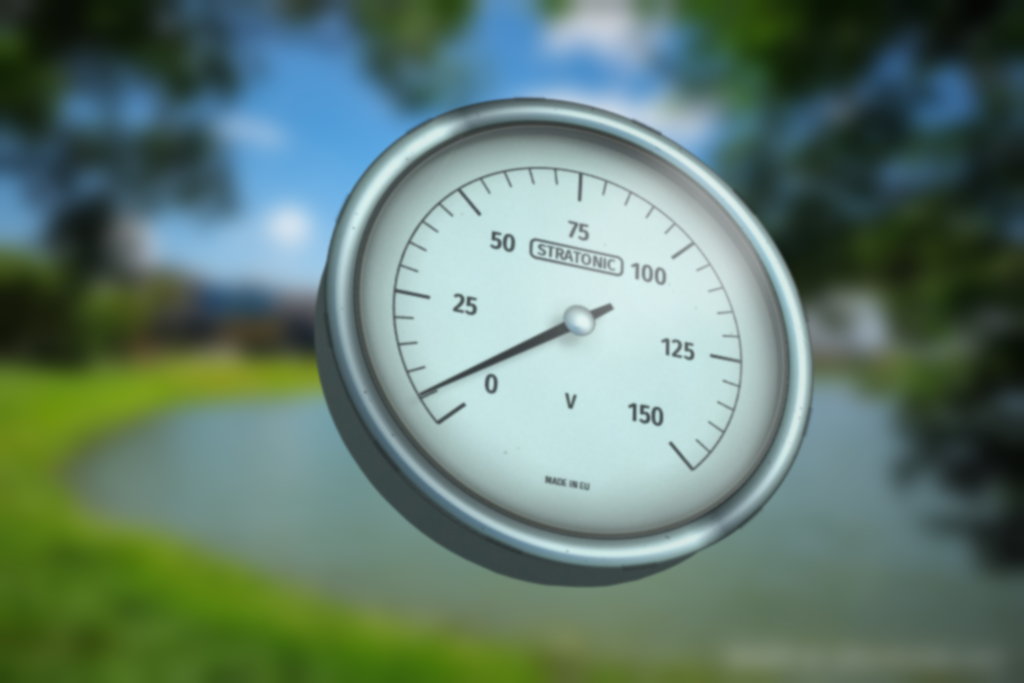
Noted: {"value": 5, "unit": "V"}
